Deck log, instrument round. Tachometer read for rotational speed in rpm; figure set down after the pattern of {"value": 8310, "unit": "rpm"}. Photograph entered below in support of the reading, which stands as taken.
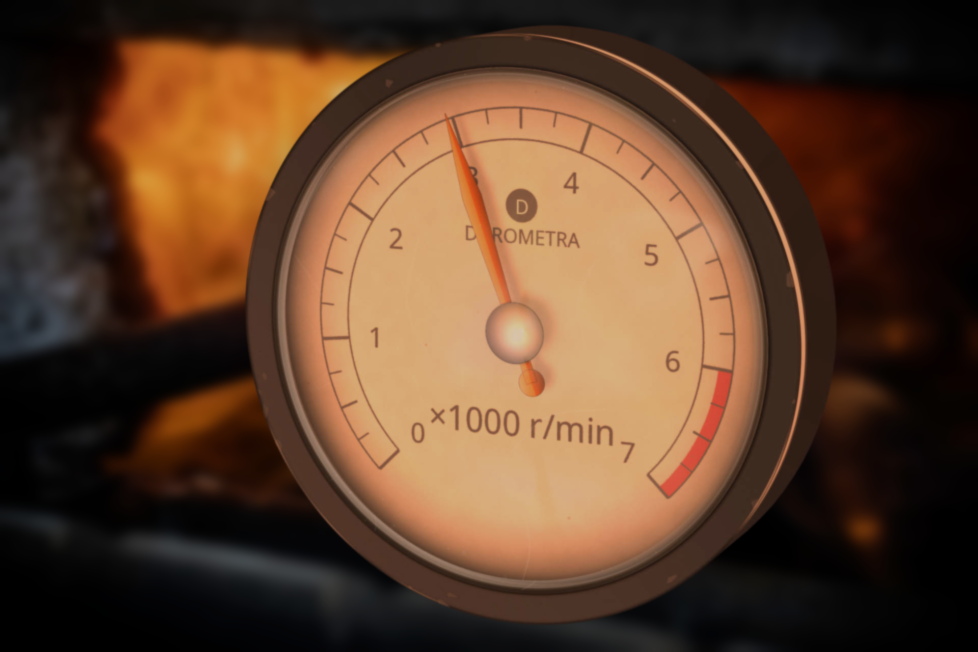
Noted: {"value": 3000, "unit": "rpm"}
